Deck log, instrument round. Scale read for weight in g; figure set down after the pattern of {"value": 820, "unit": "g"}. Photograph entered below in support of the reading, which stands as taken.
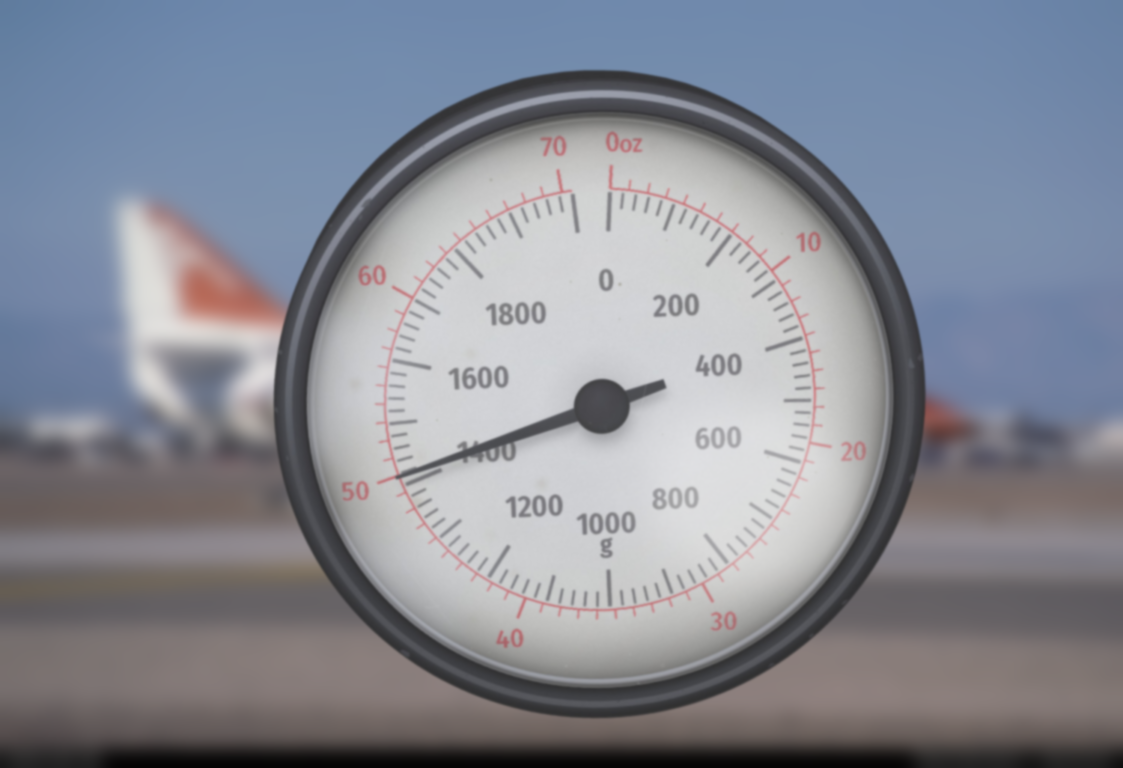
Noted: {"value": 1420, "unit": "g"}
